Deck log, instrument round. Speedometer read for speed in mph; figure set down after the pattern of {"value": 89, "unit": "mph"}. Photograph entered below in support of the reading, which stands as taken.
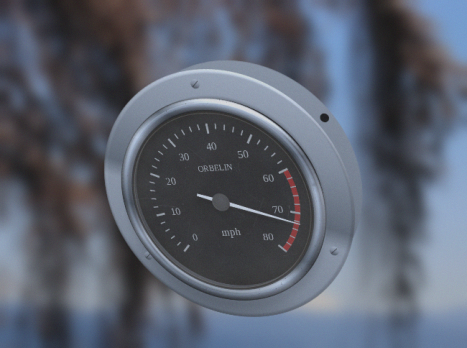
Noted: {"value": 72, "unit": "mph"}
